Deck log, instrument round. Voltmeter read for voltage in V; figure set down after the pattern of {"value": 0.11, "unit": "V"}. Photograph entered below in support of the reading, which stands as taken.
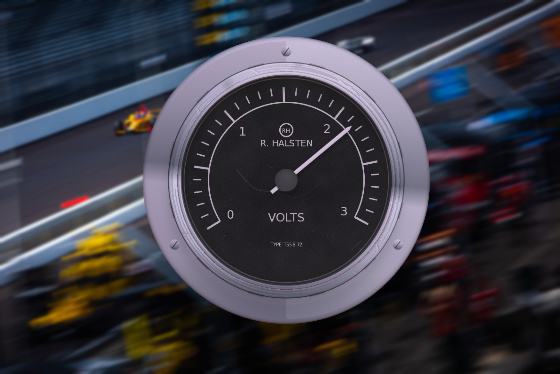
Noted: {"value": 2.15, "unit": "V"}
